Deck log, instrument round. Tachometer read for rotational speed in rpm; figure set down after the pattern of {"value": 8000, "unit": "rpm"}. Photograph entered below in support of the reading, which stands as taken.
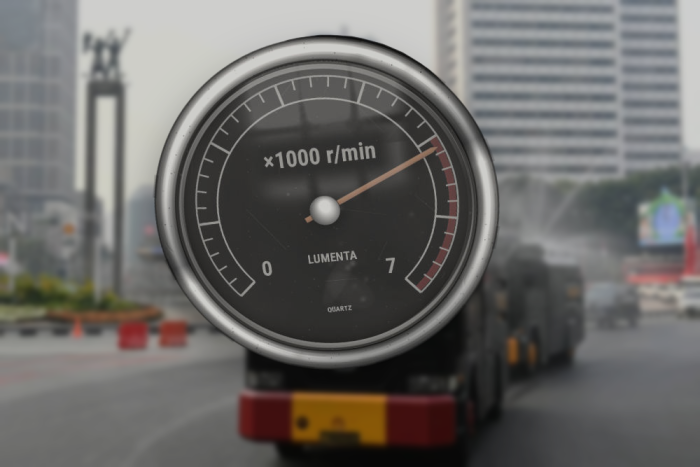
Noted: {"value": 5100, "unit": "rpm"}
